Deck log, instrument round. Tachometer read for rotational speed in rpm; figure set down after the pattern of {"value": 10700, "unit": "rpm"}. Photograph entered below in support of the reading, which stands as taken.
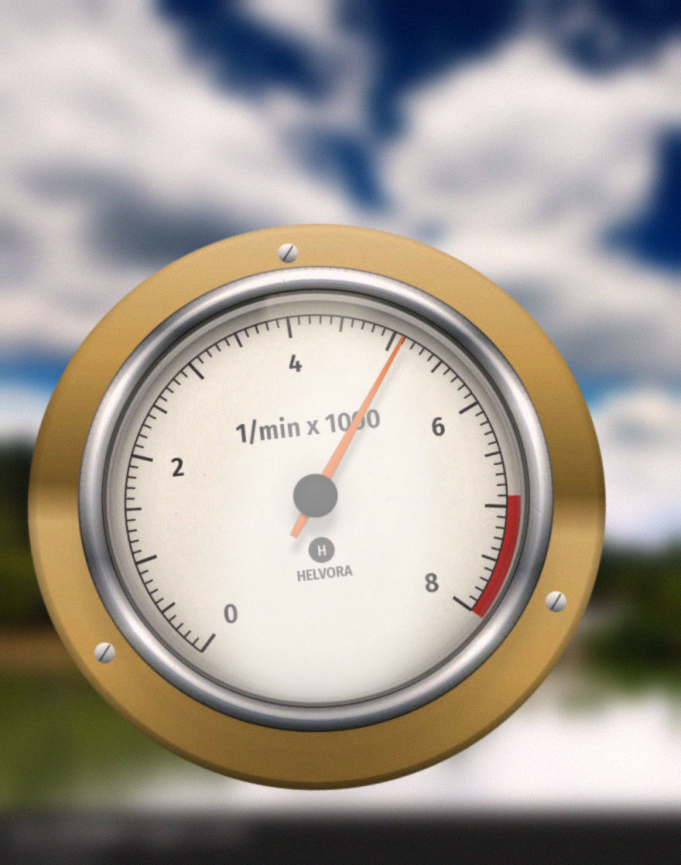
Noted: {"value": 5100, "unit": "rpm"}
